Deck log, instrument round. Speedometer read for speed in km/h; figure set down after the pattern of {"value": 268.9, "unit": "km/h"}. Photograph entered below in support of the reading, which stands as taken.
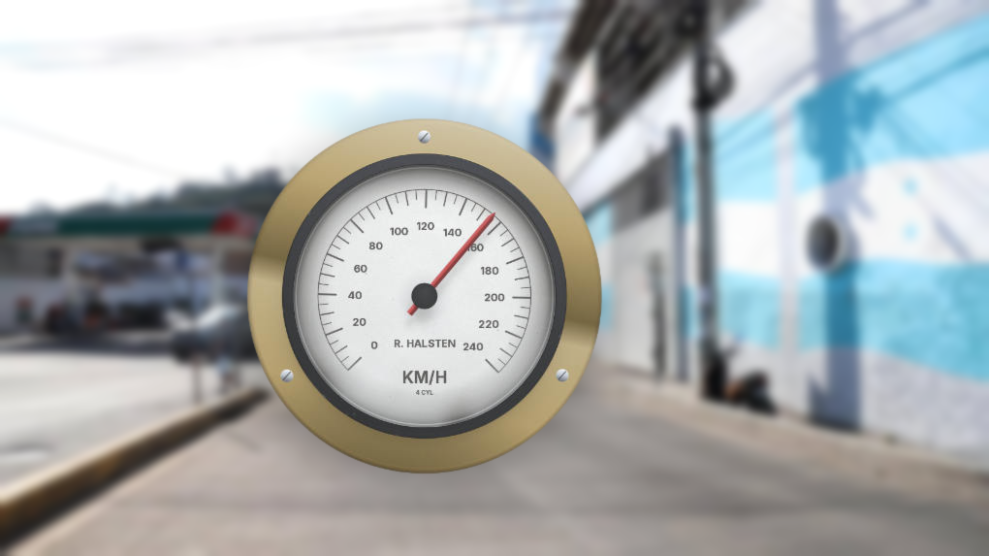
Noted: {"value": 155, "unit": "km/h"}
